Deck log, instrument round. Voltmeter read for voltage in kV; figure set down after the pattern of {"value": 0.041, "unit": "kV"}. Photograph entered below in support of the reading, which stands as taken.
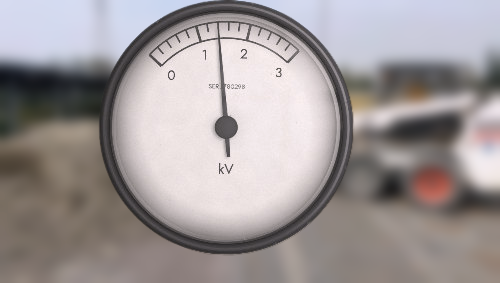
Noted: {"value": 1.4, "unit": "kV"}
